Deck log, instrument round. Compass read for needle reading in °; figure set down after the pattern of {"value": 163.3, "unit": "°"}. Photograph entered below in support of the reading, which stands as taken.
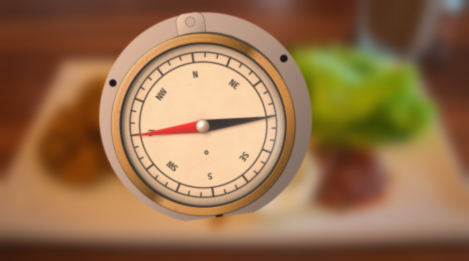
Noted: {"value": 270, "unit": "°"}
